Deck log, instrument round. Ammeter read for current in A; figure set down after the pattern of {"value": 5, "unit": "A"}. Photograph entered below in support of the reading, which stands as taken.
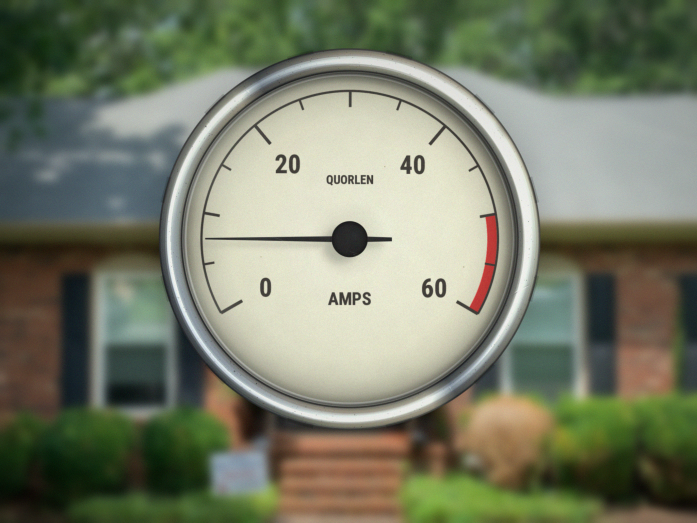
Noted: {"value": 7.5, "unit": "A"}
